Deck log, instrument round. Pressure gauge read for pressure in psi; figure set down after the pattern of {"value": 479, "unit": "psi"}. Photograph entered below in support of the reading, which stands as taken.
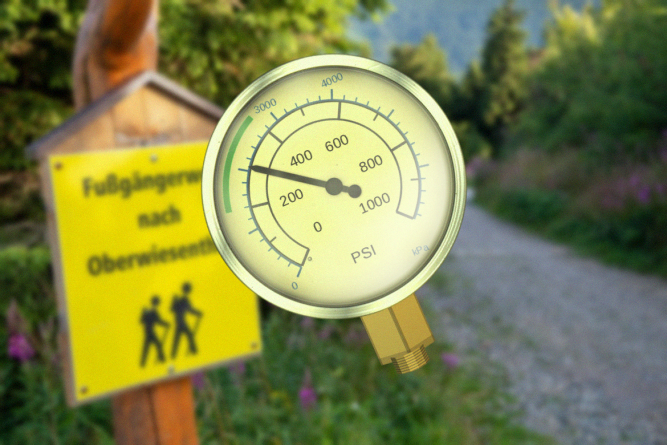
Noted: {"value": 300, "unit": "psi"}
